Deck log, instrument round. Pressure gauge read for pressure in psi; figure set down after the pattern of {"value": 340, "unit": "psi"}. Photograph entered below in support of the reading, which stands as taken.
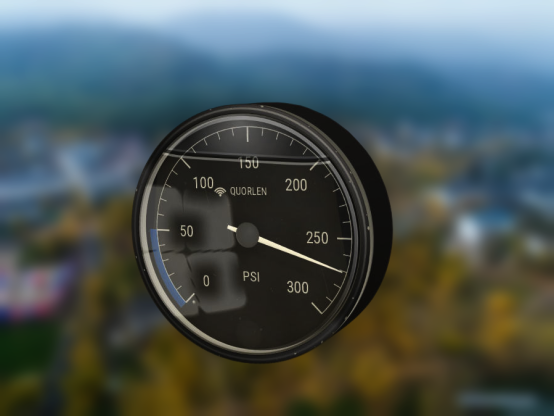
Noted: {"value": 270, "unit": "psi"}
